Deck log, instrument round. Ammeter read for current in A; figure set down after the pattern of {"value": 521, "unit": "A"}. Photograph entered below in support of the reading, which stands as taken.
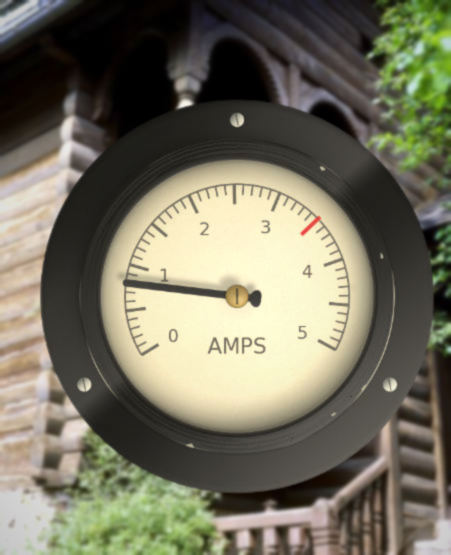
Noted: {"value": 0.8, "unit": "A"}
